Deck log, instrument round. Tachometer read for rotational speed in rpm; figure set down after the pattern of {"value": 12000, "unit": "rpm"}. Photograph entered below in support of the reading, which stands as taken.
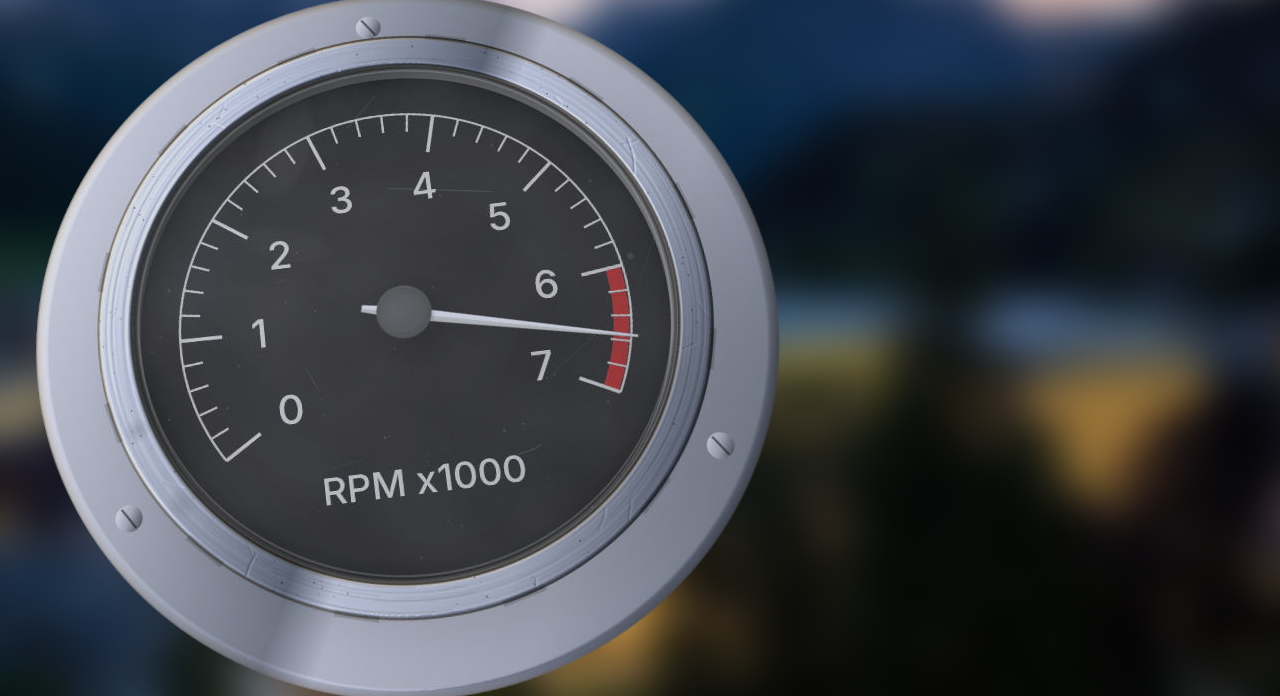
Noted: {"value": 6600, "unit": "rpm"}
